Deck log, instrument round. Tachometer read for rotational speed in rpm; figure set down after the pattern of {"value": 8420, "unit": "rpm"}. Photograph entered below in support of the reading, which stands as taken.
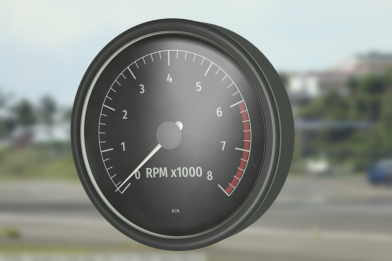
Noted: {"value": 100, "unit": "rpm"}
